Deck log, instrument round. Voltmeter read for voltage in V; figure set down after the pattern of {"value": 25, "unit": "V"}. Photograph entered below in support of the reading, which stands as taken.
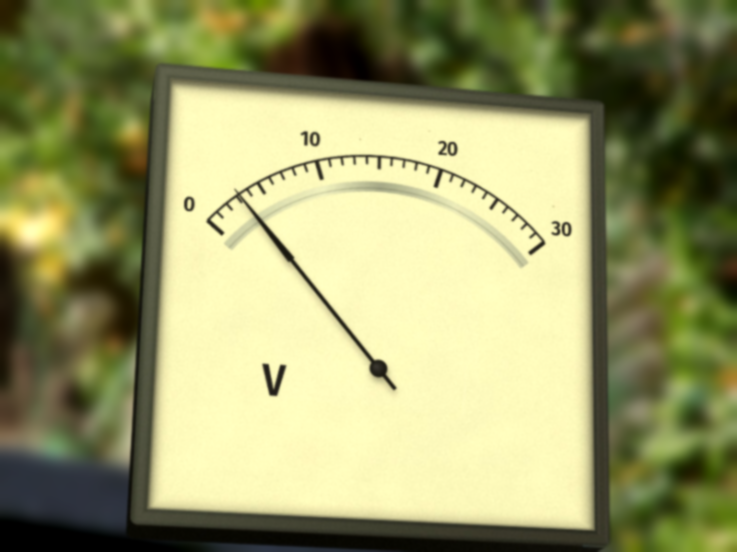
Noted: {"value": 3, "unit": "V"}
